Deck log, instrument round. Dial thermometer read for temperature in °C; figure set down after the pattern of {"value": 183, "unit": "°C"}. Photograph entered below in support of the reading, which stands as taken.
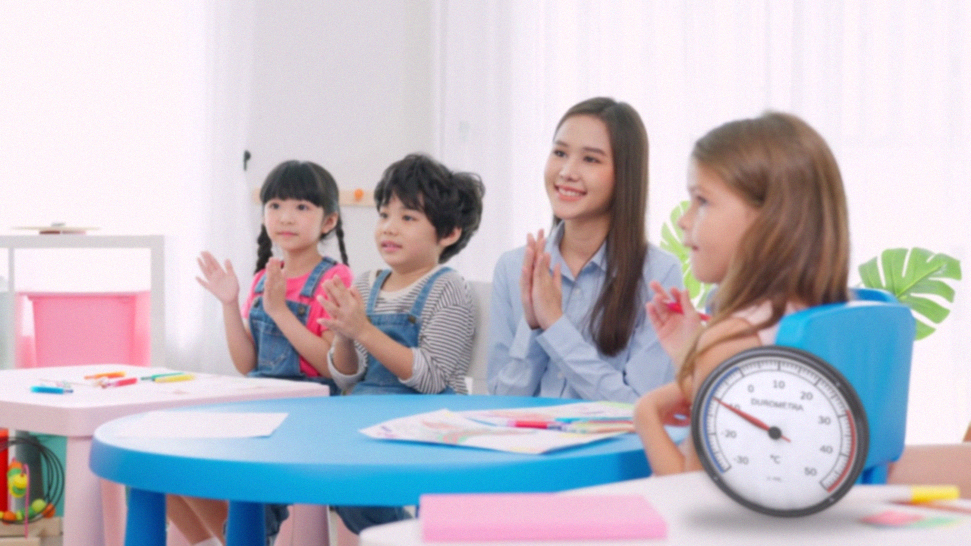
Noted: {"value": -10, "unit": "°C"}
